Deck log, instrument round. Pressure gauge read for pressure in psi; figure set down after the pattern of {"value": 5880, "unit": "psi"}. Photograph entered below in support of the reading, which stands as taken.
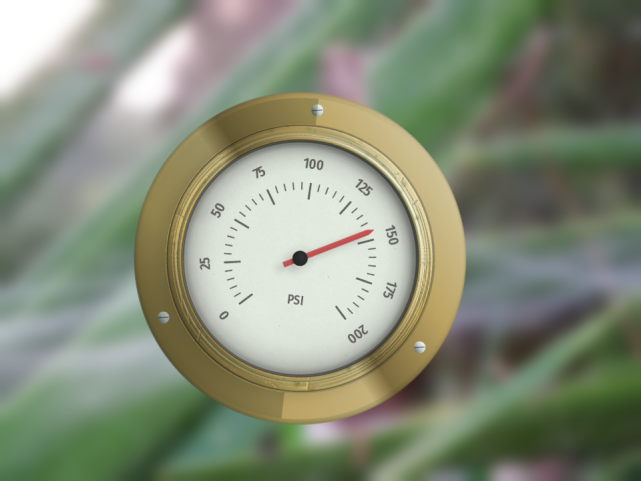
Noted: {"value": 145, "unit": "psi"}
